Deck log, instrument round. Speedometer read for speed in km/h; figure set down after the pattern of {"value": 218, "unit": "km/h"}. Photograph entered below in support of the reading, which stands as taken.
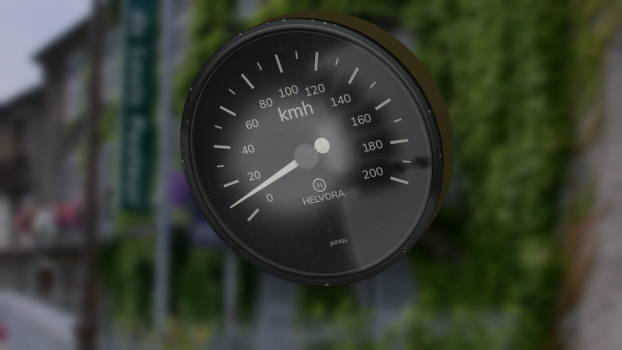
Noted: {"value": 10, "unit": "km/h"}
